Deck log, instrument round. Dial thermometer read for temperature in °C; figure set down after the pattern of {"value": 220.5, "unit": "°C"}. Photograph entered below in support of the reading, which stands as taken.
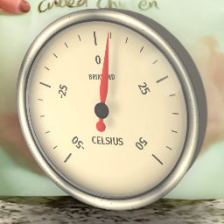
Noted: {"value": 5, "unit": "°C"}
